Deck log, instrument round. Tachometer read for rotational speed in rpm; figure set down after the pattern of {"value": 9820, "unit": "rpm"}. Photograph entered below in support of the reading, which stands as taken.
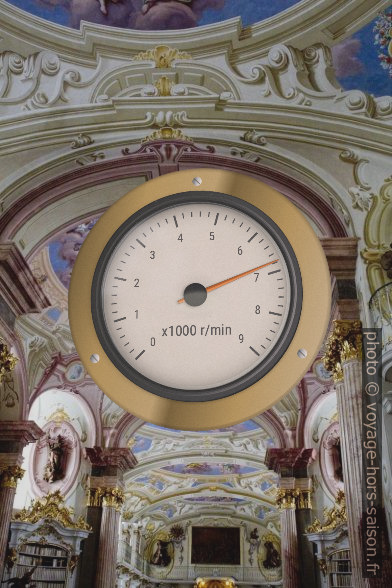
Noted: {"value": 6800, "unit": "rpm"}
